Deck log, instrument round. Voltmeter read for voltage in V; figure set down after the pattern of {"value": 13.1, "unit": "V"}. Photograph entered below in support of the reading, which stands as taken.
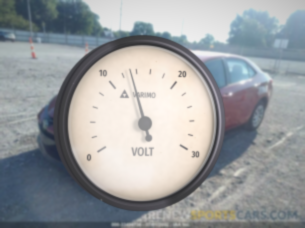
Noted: {"value": 13, "unit": "V"}
